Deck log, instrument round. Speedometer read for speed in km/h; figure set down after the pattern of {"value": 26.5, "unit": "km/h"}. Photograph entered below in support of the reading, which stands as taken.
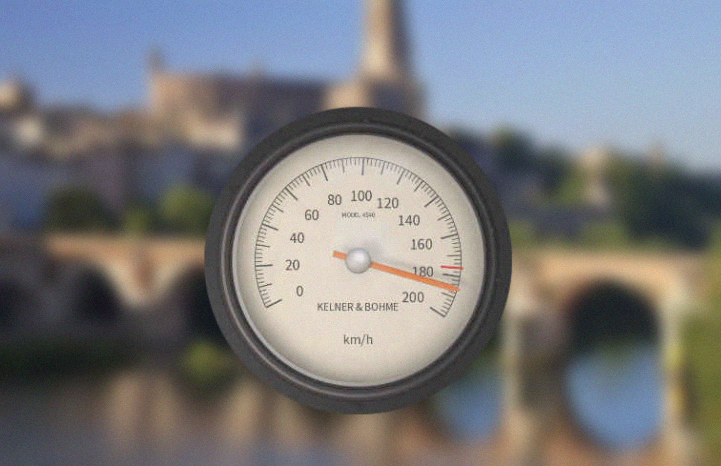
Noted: {"value": 186, "unit": "km/h"}
